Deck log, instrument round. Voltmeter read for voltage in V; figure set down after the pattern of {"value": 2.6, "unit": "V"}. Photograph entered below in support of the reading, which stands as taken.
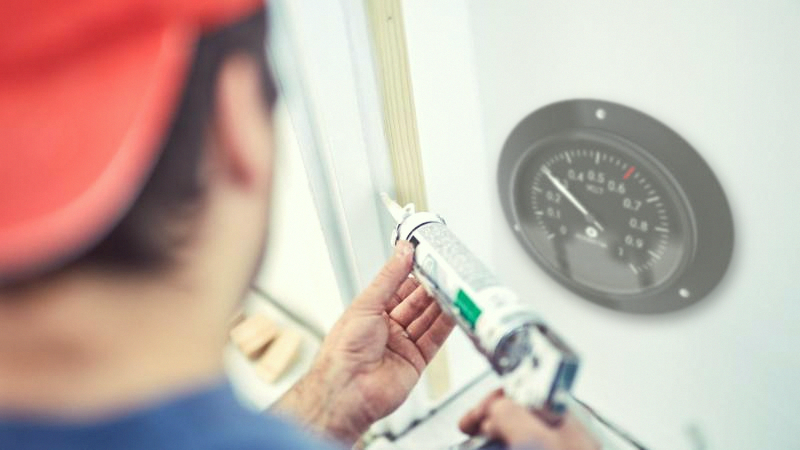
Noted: {"value": 0.3, "unit": "V"}
